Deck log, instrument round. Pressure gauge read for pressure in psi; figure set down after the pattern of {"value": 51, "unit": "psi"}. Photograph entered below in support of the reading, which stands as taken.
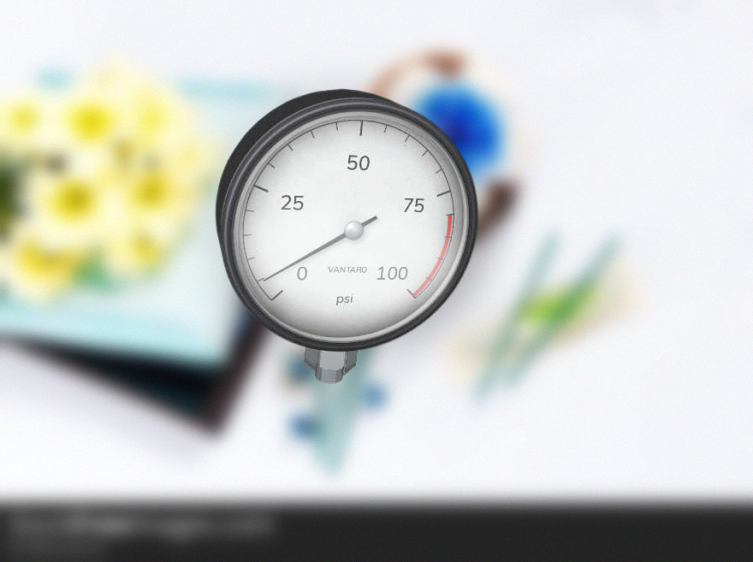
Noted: {"value": 5, "unit": "psi"}
